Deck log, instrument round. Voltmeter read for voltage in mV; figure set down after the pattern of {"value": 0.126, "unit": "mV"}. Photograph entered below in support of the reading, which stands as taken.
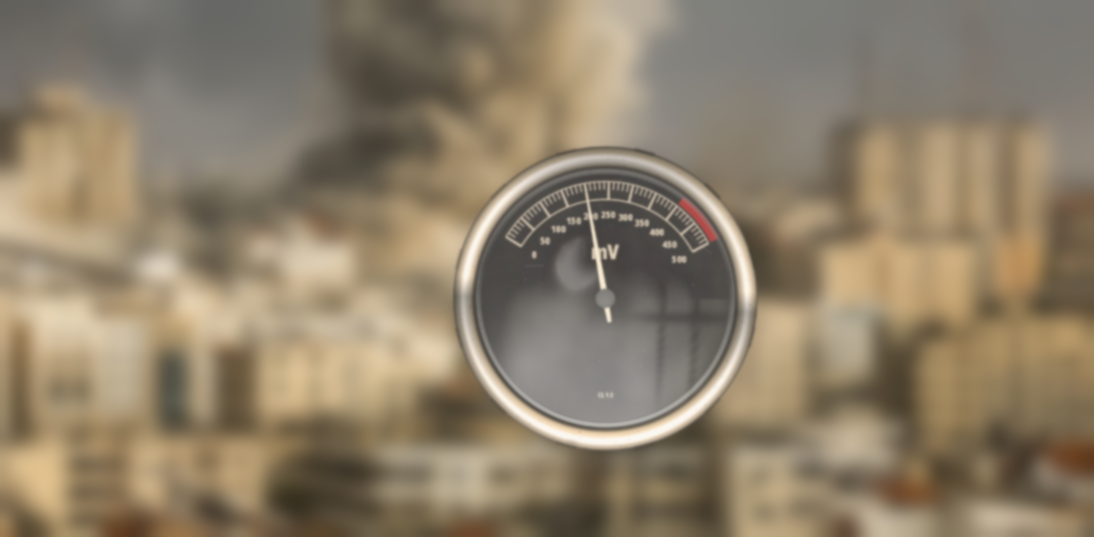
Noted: {"value": 200, "unit": "mV"}
